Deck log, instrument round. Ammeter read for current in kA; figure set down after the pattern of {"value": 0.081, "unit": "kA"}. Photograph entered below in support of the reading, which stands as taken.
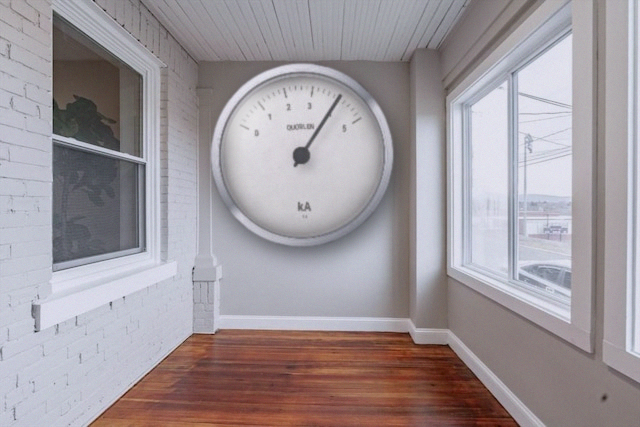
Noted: {"value": 4, "unit": "kA"}
